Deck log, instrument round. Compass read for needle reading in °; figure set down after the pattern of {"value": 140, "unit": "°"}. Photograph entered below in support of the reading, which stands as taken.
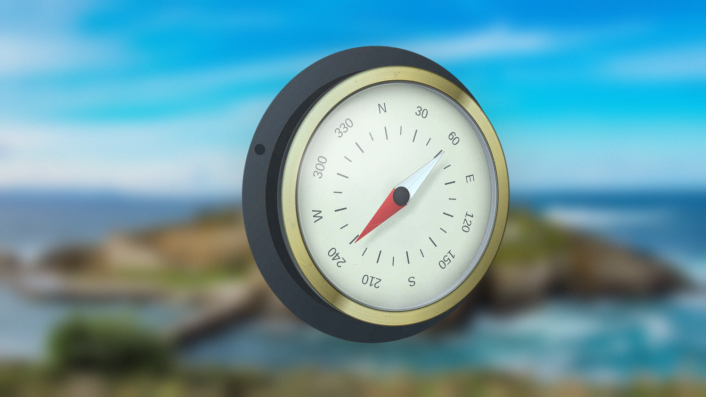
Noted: {"value": 240, "unit": "°"}
